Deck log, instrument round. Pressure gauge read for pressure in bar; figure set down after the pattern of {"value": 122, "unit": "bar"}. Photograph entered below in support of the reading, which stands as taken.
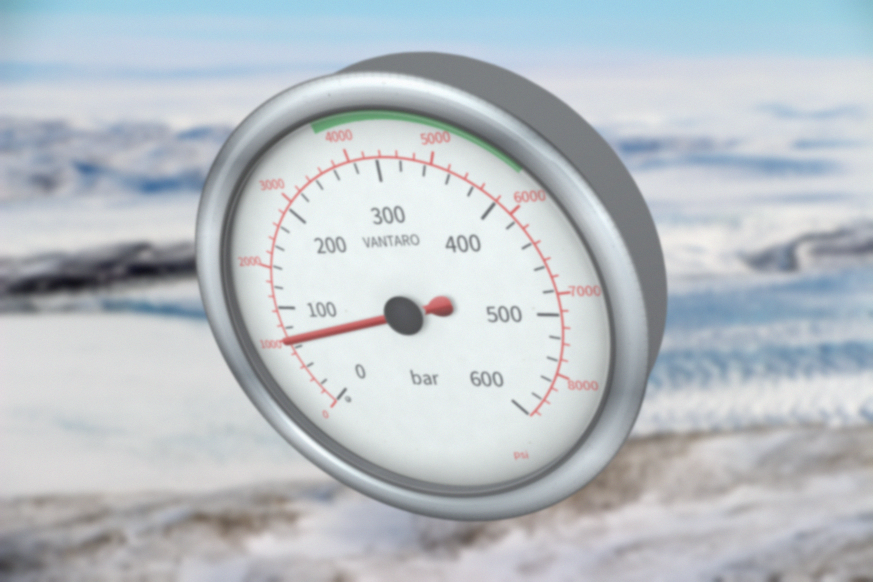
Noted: {"value": 70, "unit": "bar"}
